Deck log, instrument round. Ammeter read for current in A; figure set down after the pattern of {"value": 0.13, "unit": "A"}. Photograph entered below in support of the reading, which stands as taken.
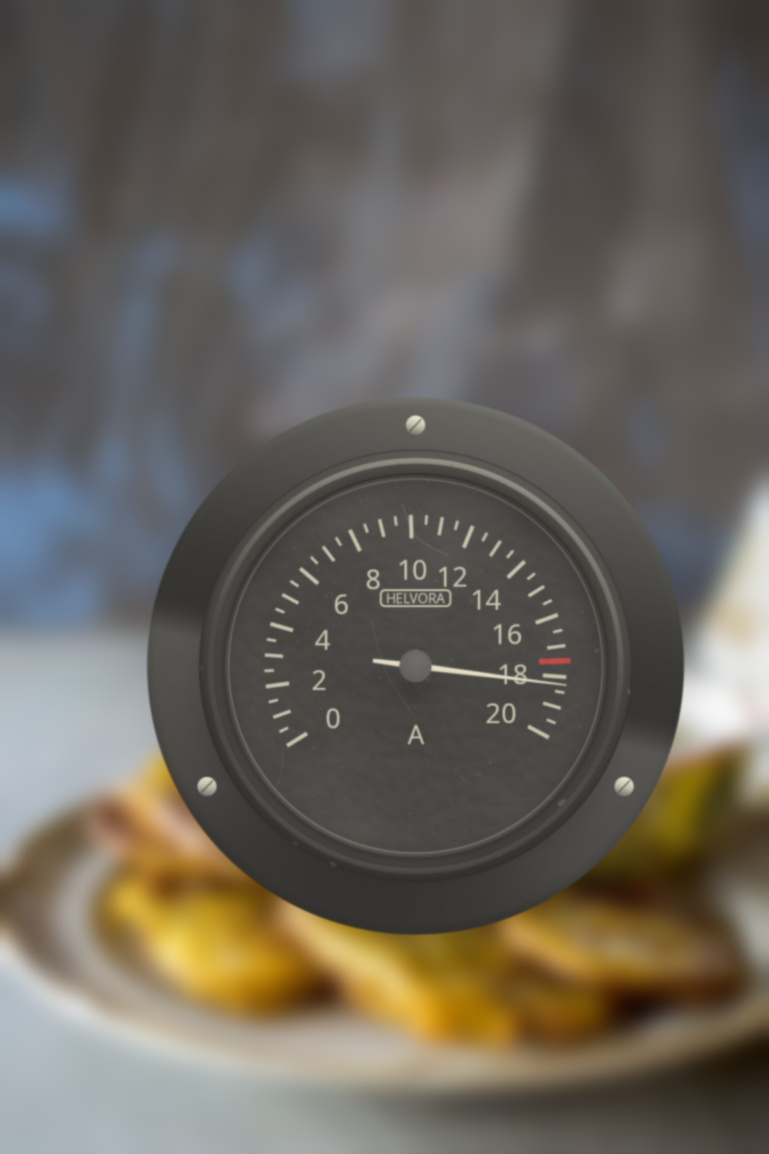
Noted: {"value": 18.25, "unit": "A"}
